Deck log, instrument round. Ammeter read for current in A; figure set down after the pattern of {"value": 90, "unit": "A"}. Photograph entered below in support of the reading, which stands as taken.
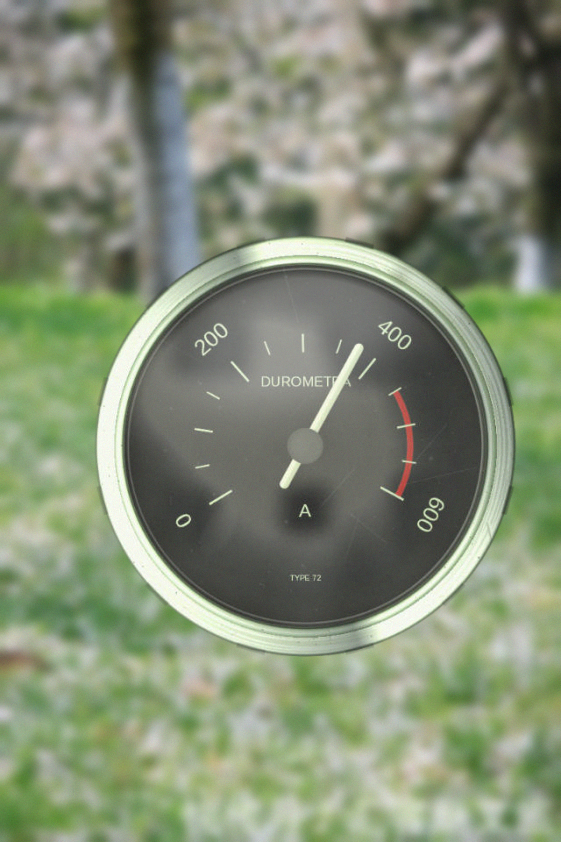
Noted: {"value": 375, "unit": "A"}
